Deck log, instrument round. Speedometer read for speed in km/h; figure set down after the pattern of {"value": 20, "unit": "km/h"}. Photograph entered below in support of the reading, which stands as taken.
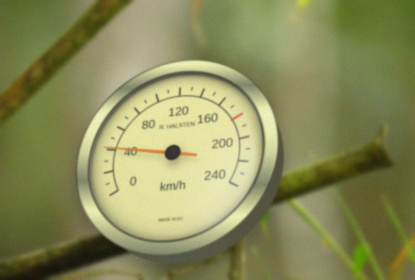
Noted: {"value": 40, "unit": "km/h"}
